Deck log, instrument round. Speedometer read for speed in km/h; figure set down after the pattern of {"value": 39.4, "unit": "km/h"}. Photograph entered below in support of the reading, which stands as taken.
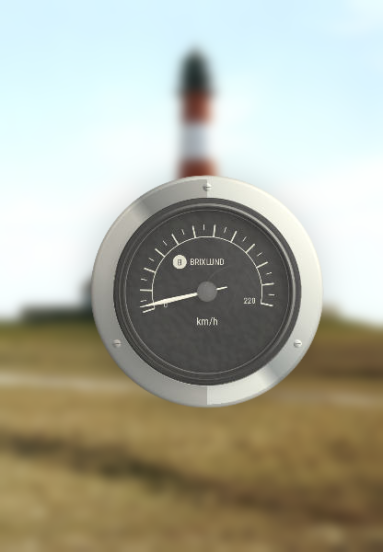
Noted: {"value": 5, "unit": "km/h"}
